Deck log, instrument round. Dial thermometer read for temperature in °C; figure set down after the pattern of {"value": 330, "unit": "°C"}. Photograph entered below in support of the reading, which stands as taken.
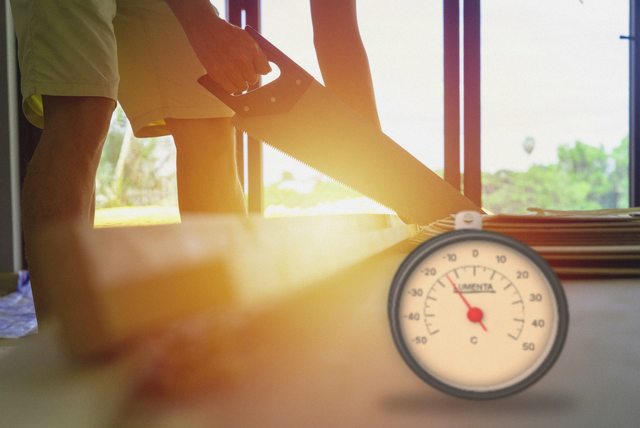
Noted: {"value": -15, "unit": "°C"}
